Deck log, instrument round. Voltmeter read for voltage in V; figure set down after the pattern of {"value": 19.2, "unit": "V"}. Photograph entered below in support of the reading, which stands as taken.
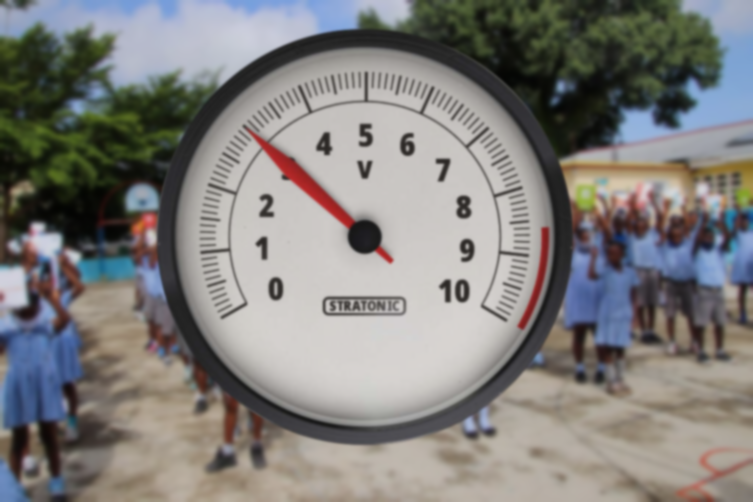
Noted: {"value": 3, "unit": "V"}
